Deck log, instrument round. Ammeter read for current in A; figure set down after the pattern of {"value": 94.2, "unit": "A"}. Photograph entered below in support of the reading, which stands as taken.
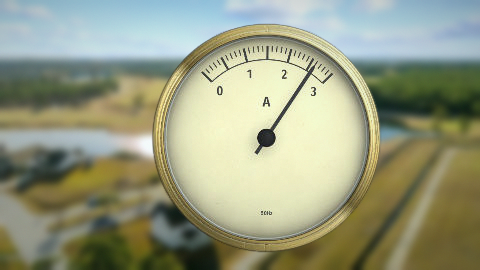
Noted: {"value": 2.6, "unit": "A"}
